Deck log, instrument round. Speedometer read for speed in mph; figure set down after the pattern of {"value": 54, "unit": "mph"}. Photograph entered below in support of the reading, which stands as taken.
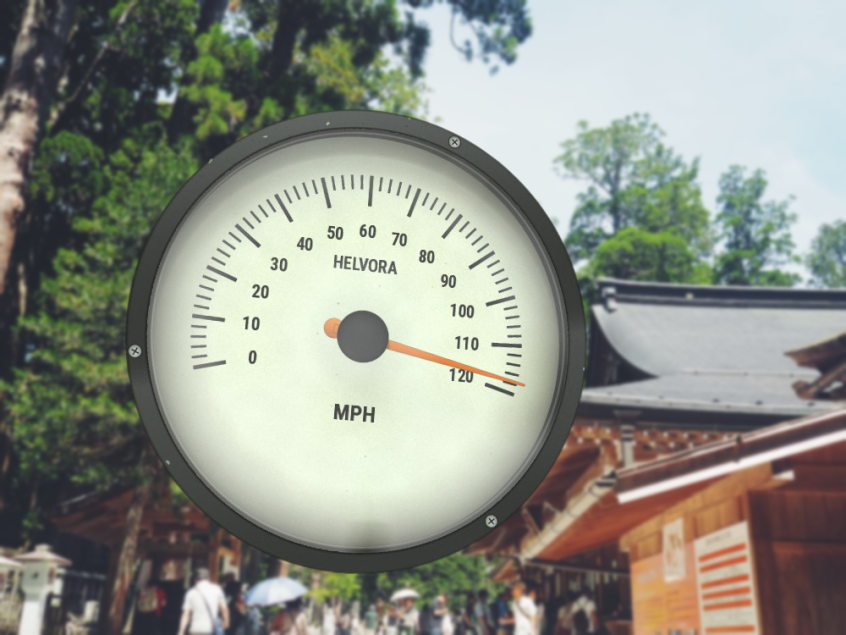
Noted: {"value": 118, "unit": "mph"}
